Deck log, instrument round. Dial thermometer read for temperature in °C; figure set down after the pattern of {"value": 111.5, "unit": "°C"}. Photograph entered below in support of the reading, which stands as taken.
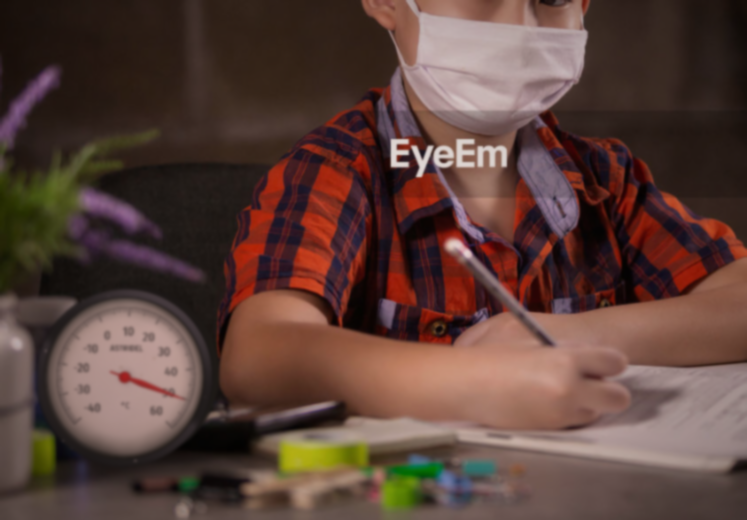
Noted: {"value": 50, "unit": "°C"}
